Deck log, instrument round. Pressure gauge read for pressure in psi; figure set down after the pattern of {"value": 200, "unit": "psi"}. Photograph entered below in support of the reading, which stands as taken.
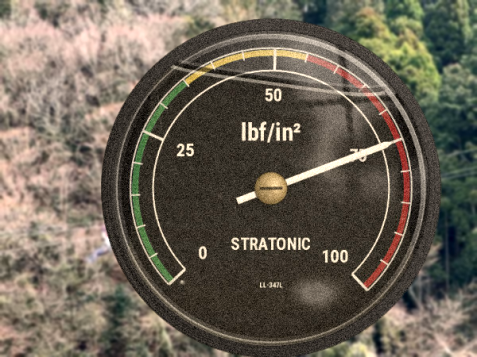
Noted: {"value": 75, "unit": "psi"}
